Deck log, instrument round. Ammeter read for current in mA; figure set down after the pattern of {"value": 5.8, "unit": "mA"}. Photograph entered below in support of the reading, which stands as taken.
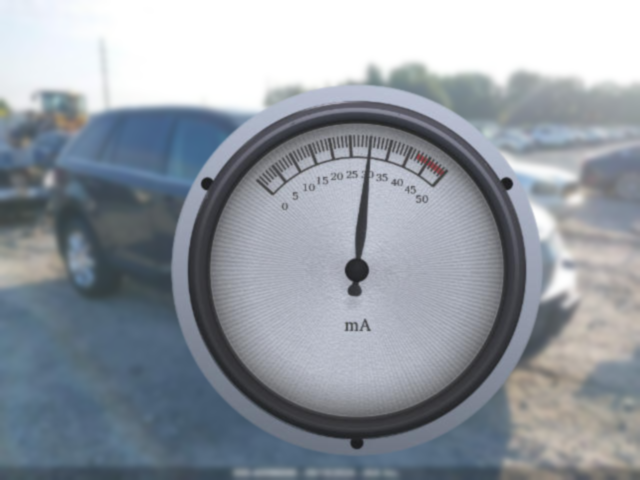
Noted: {"value": 30, "unit": "mA"}
